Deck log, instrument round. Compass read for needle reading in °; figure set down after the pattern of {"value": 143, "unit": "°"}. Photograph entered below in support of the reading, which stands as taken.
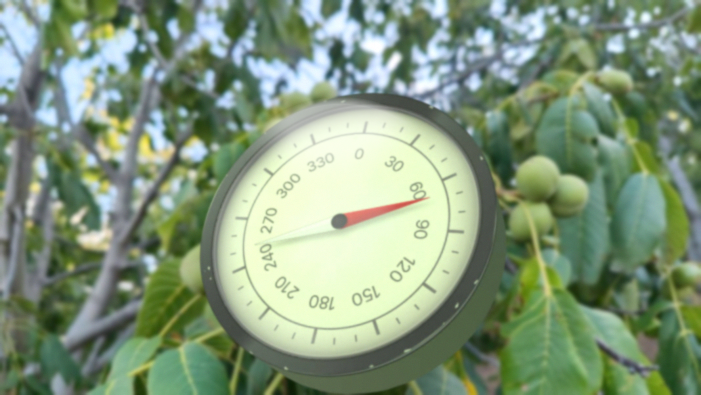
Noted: {"value": 70, "unit": "°"}
